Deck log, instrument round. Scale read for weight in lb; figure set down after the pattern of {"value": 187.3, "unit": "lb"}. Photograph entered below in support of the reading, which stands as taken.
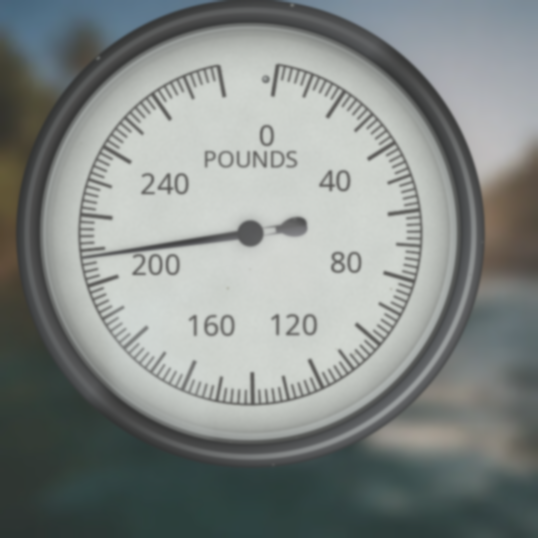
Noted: {"value": 208, "unit": "lb"}
